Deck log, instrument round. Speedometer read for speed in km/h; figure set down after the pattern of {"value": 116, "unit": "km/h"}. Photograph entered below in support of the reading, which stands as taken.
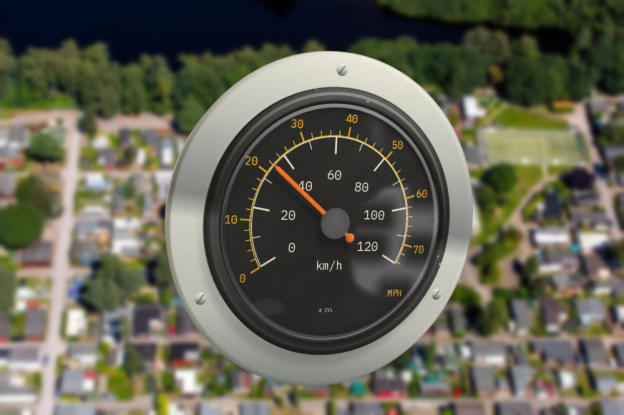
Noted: {"value": 35, "unit": "km/h"}
